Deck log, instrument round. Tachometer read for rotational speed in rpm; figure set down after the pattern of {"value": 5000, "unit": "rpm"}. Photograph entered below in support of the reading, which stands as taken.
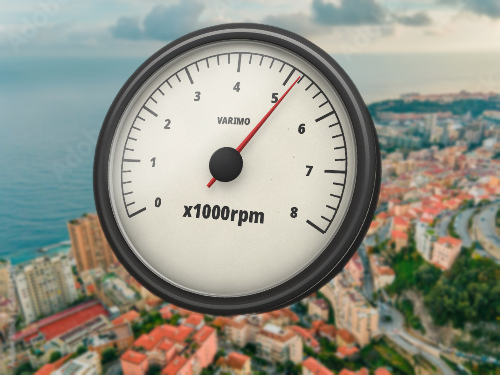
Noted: {"value": 5200, "unit": "rpm"}
